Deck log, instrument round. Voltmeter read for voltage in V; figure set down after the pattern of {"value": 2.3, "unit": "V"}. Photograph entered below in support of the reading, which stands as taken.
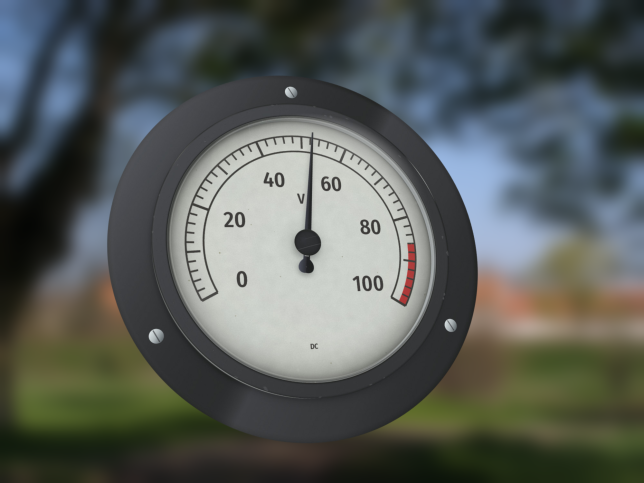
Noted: {"value": 52, "unit": "V"}
